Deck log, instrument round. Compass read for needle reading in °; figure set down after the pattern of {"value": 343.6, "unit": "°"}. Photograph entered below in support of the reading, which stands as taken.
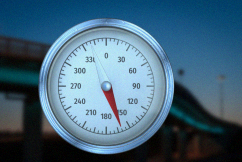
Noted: {"value": 160, "unit": "°"}
